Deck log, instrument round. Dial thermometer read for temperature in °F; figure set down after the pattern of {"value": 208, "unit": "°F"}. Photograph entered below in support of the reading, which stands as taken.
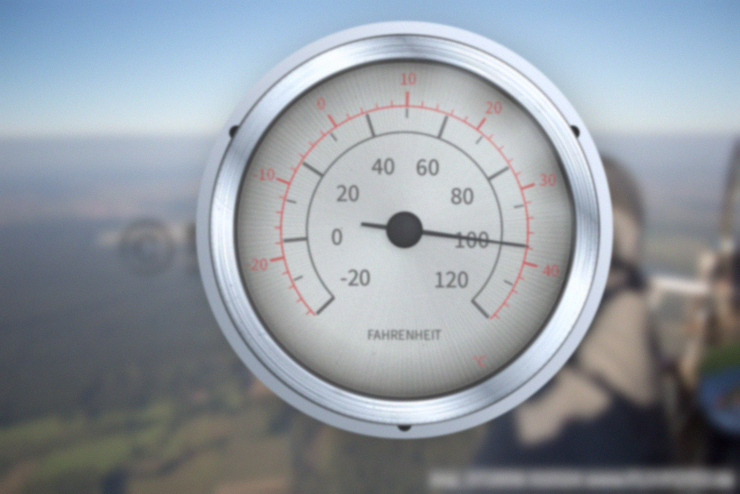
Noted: {"value": 100, "unit": "°F"}
